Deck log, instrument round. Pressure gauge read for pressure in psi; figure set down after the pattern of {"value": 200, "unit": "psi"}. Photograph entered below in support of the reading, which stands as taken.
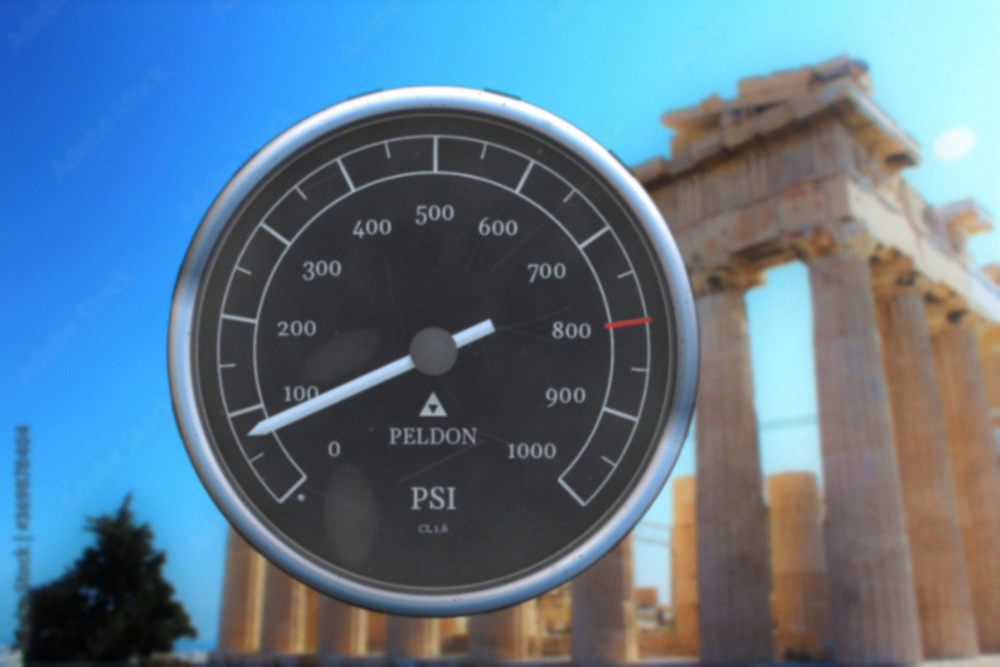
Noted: {"value": 75, "unit": "psi"}
